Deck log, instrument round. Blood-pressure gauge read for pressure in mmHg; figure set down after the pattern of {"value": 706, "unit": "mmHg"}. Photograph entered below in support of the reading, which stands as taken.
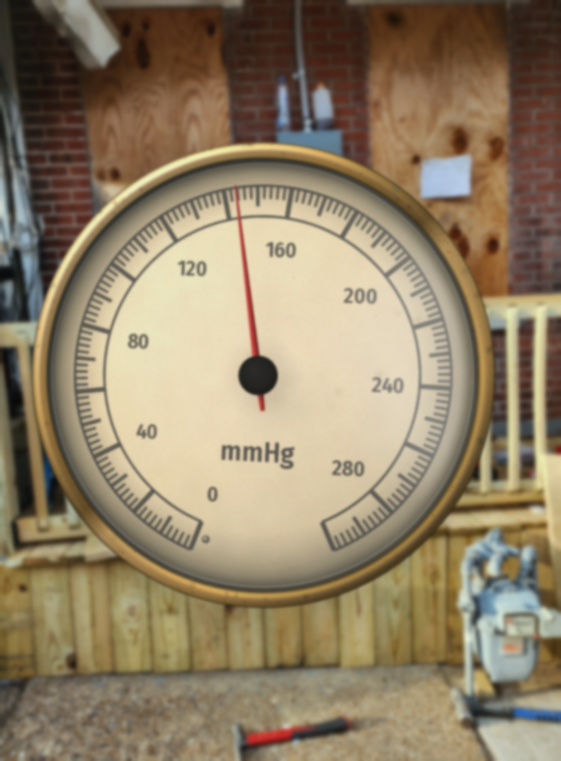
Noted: {"value": 144, "unit": "mmHg"}
